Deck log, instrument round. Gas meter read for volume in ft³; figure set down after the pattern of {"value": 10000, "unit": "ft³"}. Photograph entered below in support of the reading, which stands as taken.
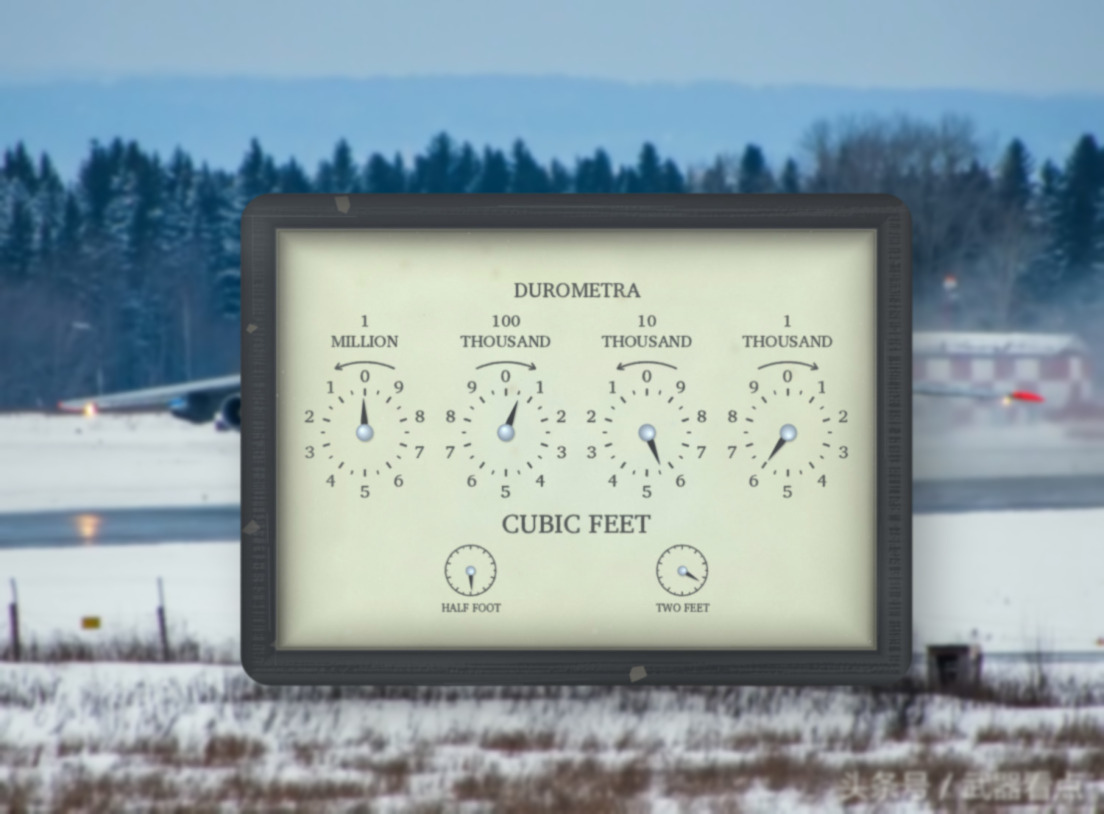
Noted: {"value": 5600, "unit": "ft³"}
